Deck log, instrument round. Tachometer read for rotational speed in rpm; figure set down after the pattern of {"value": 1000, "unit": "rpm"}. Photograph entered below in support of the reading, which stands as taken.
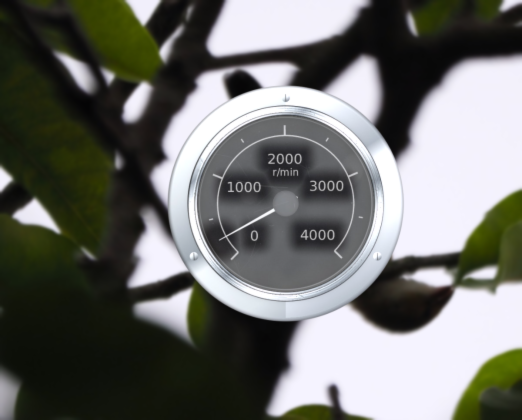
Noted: {"value": 250, "unit": "rpm"}
